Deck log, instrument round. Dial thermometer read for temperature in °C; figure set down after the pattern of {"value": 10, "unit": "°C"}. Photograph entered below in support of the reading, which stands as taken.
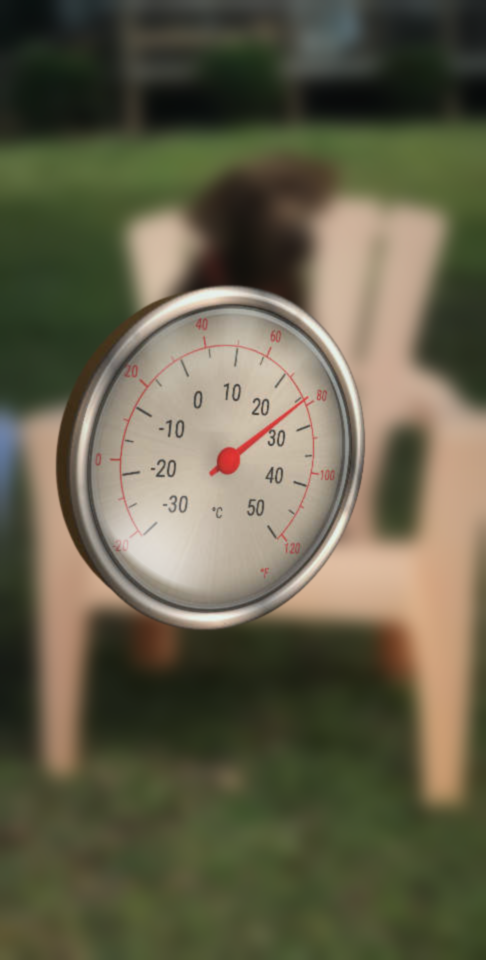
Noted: {"value": 25, "unit": "°C"}
